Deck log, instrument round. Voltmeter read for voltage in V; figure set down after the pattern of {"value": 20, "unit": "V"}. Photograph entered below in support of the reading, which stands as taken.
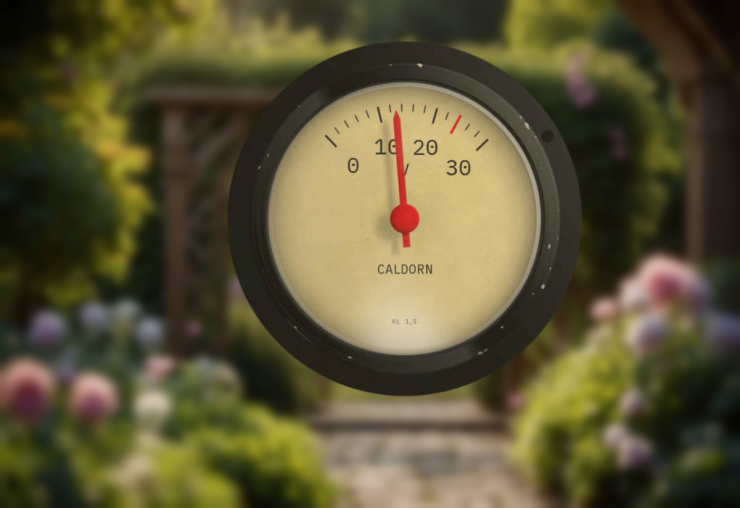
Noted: {"value": 13, "unit": "V"}
